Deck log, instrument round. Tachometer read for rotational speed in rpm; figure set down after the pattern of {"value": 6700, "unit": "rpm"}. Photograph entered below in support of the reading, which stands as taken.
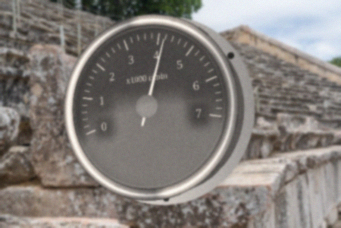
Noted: {"value": 4200, "unit": "rpm"}
